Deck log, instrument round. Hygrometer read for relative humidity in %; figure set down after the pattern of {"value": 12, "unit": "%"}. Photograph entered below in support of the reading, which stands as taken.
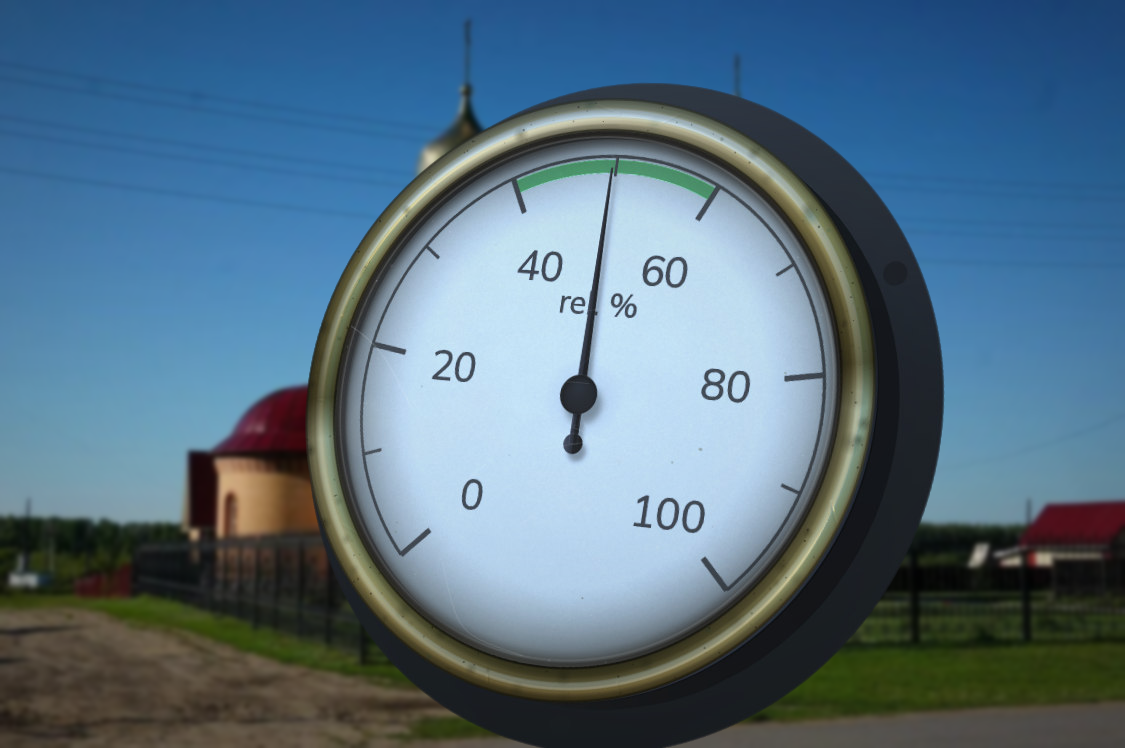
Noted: {"value": 50, "unit": "%"}
